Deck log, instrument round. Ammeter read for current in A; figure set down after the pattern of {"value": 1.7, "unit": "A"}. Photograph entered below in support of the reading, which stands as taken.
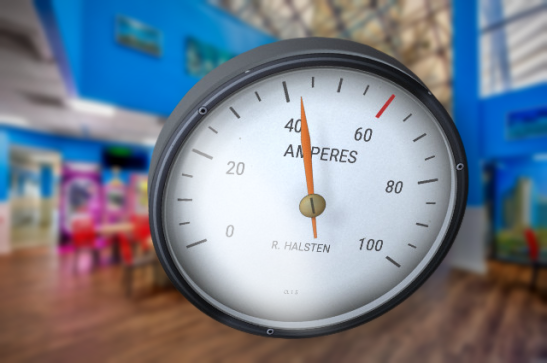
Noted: {"value": 42.5, "unit": "A"}
